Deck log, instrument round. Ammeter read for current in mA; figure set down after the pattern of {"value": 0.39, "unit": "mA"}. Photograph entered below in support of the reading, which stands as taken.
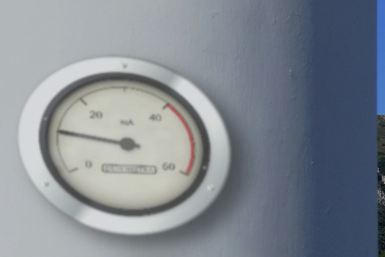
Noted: {"value": 10, "unit": "mA"}
